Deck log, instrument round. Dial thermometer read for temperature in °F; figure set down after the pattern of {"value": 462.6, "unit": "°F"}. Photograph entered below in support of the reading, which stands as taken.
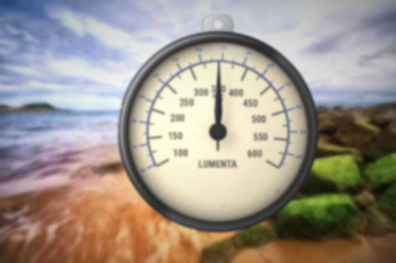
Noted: {"value": 350, "unit": "°F"}
